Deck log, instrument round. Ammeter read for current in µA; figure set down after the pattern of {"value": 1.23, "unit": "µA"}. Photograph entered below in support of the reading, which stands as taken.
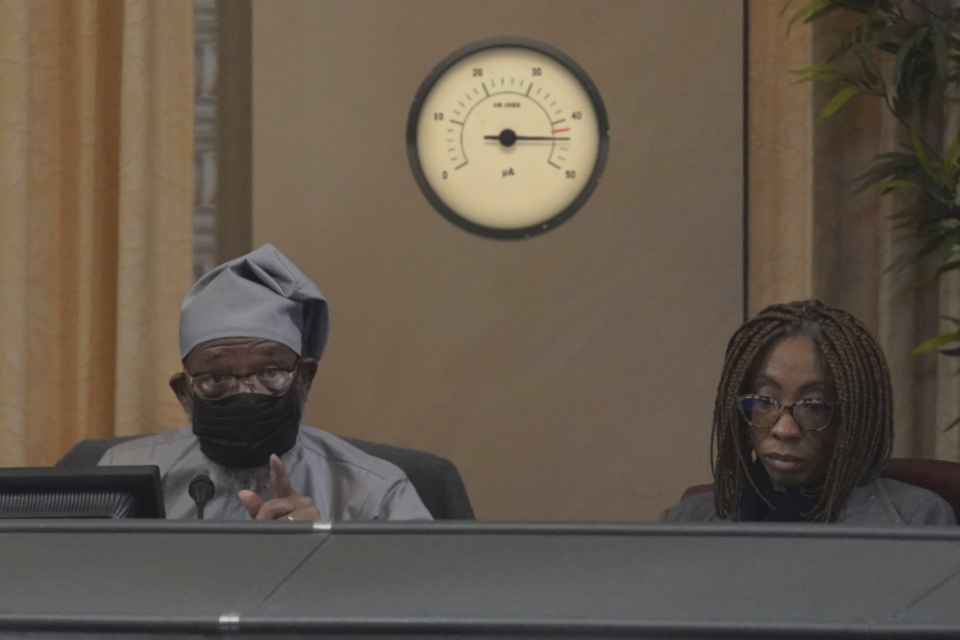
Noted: {"value": 44, "unit": "µA"}
